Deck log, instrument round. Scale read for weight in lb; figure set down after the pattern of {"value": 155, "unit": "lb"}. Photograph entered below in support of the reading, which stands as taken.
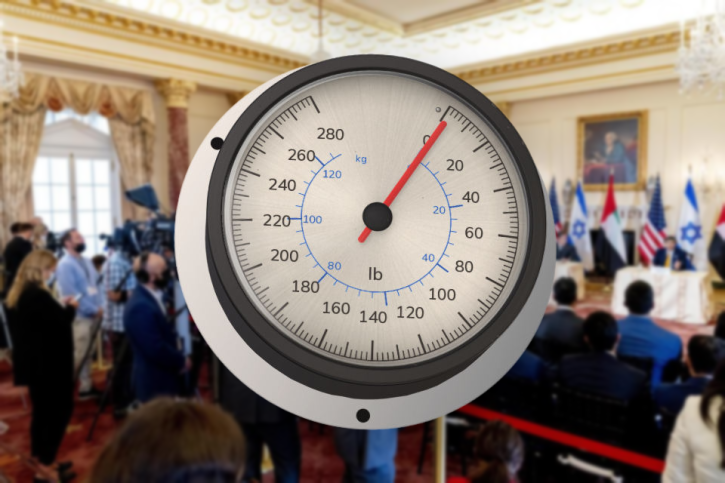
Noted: {"value": 2, "unit": "lb"}
